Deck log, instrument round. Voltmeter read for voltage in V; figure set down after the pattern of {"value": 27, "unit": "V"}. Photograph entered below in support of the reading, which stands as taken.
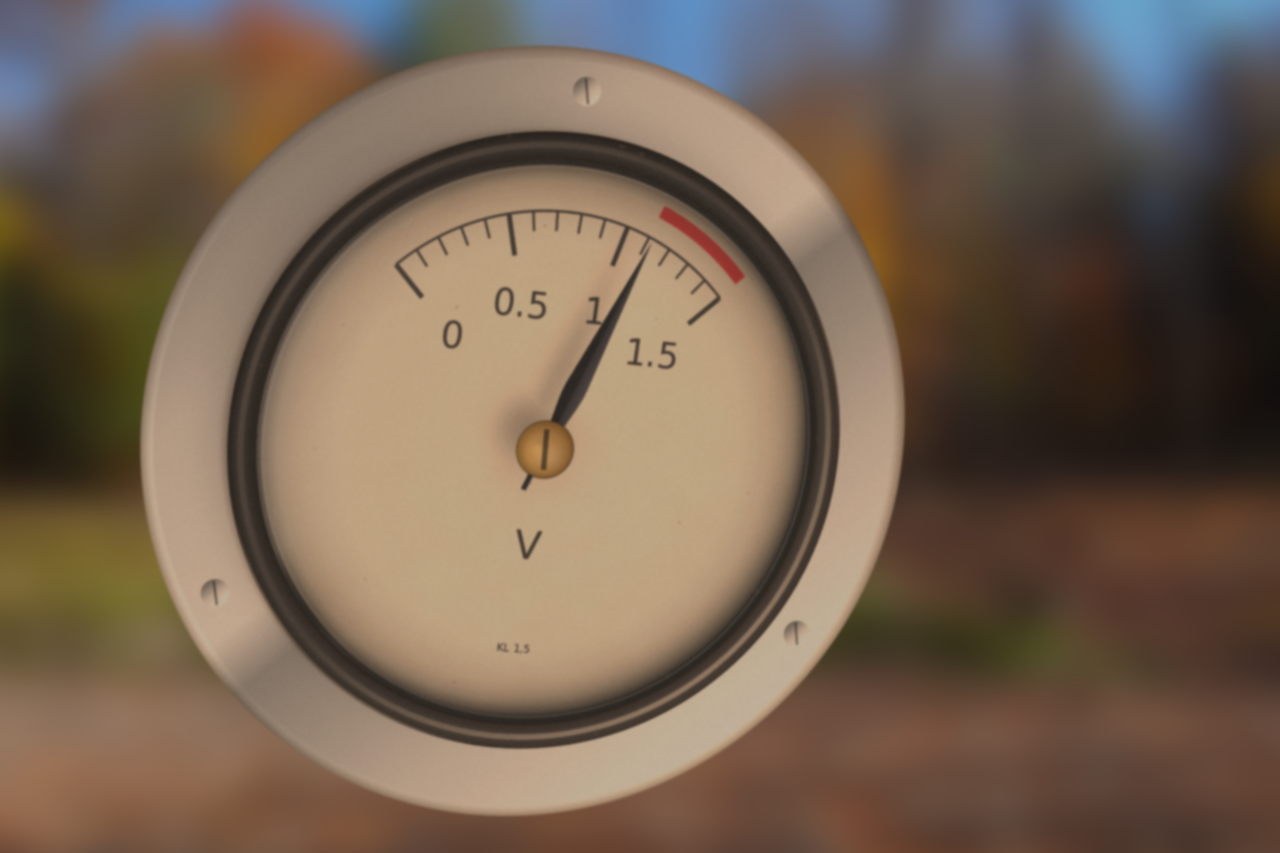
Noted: {"value": 1.1, "unit": "V"}
